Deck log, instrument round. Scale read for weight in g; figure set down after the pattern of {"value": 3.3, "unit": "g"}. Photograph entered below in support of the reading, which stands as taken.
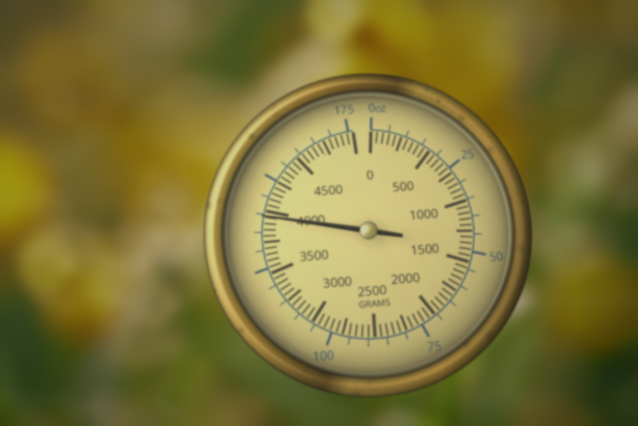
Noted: {"value": 3950, "unit": "g"}
